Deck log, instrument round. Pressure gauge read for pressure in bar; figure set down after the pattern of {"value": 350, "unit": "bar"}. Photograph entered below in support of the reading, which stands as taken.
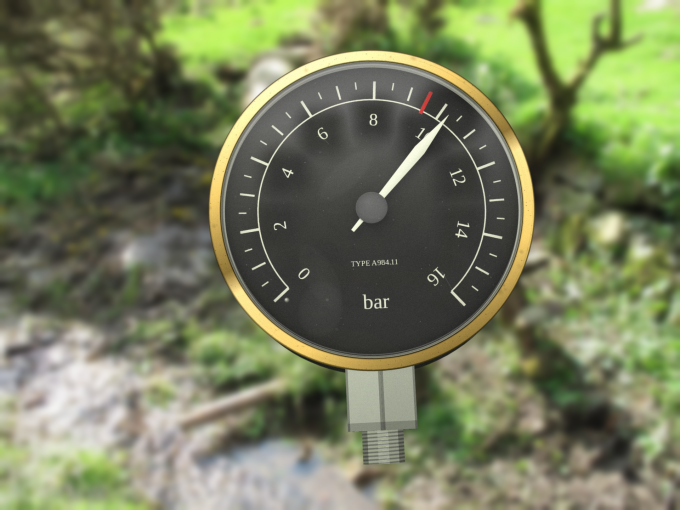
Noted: {"value": 10.25, "unit": "bar"}
